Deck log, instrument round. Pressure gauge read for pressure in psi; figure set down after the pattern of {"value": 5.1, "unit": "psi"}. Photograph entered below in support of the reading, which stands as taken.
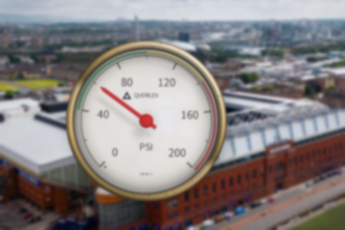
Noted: {"value": 60, "unit": "psi"}
